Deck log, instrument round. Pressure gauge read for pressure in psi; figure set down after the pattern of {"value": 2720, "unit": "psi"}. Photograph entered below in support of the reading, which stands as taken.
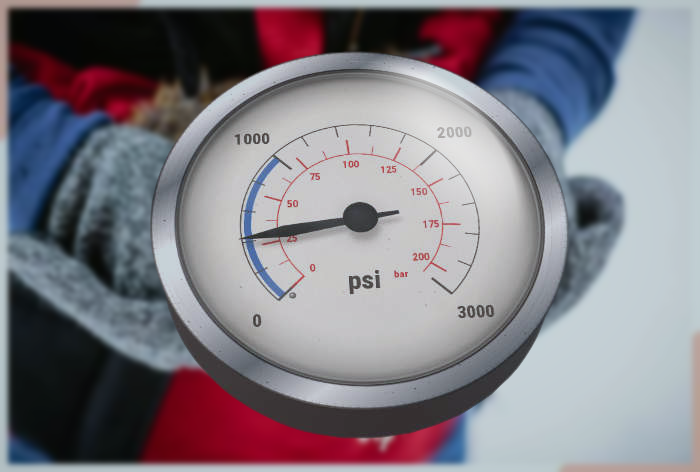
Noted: {"value": 400, "unit": "psi"}
